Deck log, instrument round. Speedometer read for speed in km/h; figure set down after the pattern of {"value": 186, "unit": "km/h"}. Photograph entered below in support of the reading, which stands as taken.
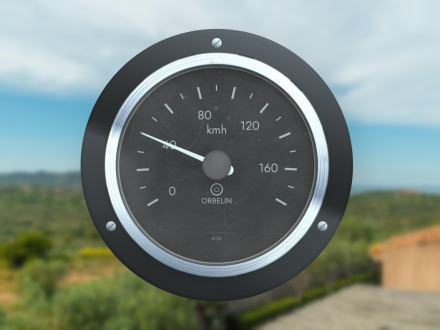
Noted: {"value": 40, "unit": "km/h"}
